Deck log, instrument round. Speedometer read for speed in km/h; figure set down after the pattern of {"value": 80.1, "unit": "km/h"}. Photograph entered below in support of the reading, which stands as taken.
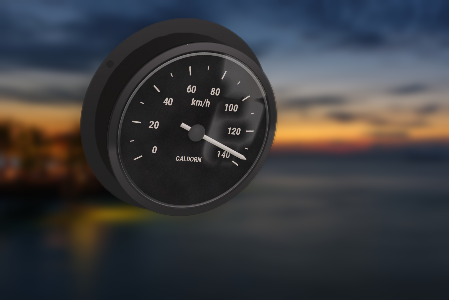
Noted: {"value": 135, "unit": "km/h"}
